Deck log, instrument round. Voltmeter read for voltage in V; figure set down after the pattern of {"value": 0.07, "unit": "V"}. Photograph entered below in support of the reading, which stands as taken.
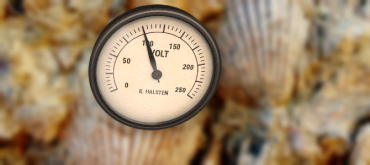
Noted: {"value": 100, "unit": "V"}
